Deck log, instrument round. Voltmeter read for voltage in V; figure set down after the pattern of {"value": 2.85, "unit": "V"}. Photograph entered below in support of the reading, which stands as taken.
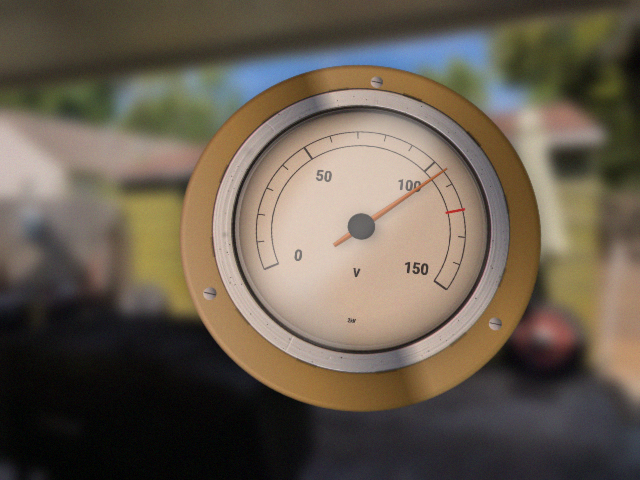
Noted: {"value": 105, "unit": "V"}
